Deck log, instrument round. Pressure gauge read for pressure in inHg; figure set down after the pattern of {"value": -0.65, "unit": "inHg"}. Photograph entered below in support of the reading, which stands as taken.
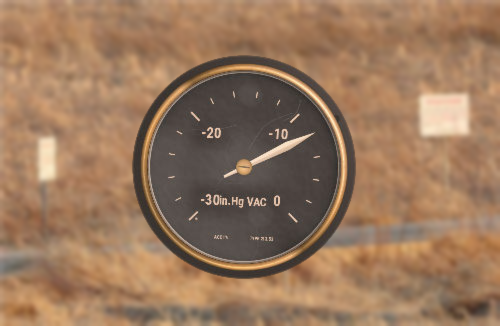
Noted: {"value": -8, "unit": "inHg"}
